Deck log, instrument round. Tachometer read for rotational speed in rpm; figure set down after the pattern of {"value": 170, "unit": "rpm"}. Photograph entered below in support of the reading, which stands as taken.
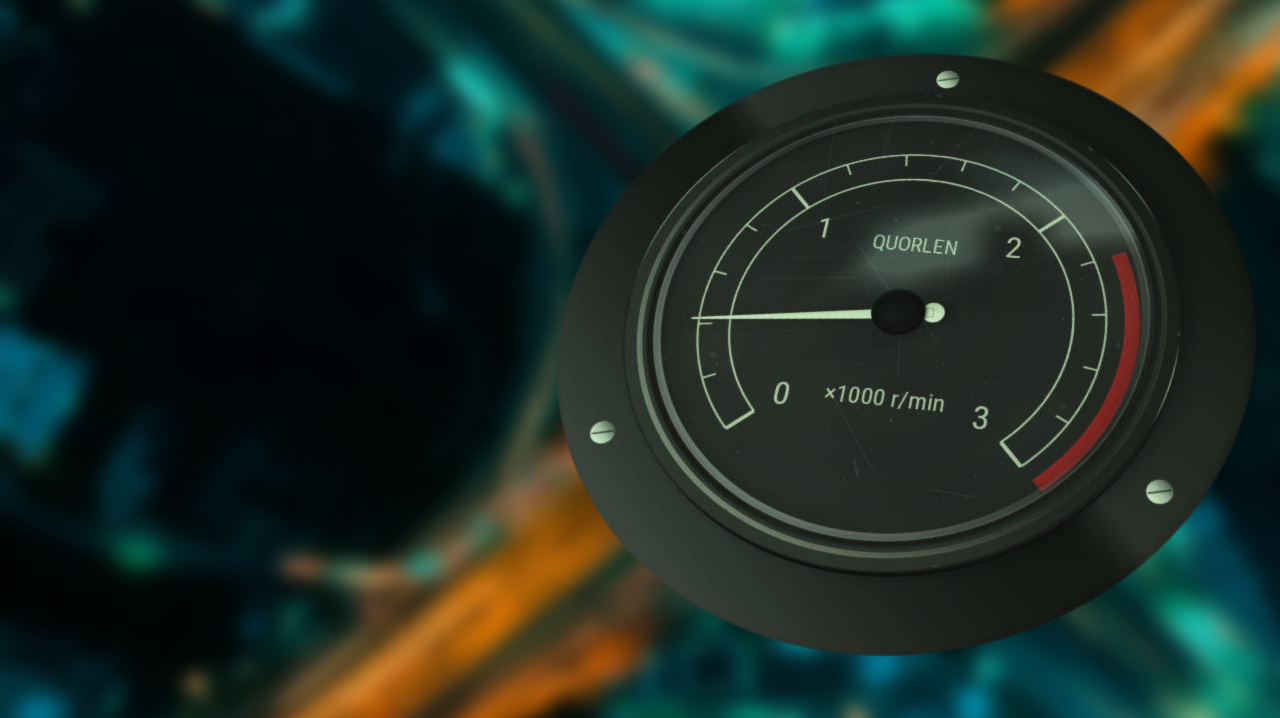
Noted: {"value": 400, "unit": "rpm"}
